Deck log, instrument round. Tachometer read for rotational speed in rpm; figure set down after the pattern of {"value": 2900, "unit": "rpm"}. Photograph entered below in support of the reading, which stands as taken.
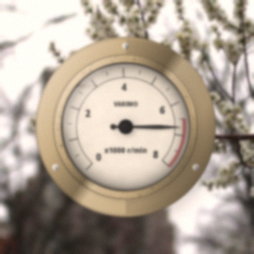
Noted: {"value": 6750, "unit": "rpm"}
